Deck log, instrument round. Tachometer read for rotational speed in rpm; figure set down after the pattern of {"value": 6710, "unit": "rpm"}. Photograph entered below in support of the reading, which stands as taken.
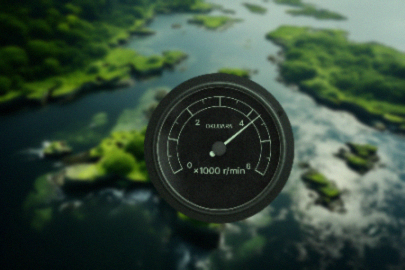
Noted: {"value": 4250, "unit": "rpm"}
